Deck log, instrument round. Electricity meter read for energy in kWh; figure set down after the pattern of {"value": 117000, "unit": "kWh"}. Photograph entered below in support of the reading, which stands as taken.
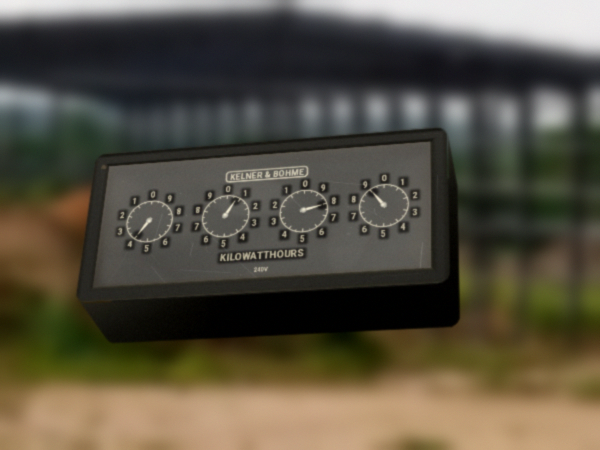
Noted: {"value": 4079, "unit": "kWh"}
